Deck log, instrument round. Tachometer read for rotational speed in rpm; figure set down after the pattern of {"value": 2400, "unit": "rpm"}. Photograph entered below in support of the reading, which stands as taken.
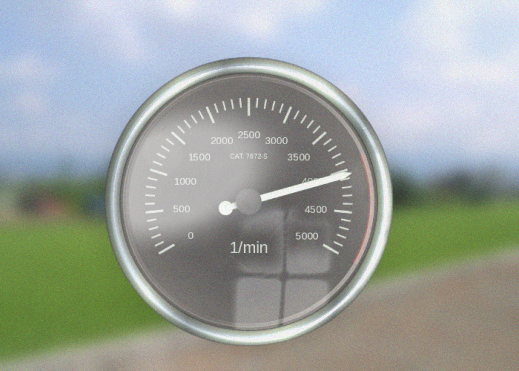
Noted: {"value": 4050, "unit": "rpm"}
